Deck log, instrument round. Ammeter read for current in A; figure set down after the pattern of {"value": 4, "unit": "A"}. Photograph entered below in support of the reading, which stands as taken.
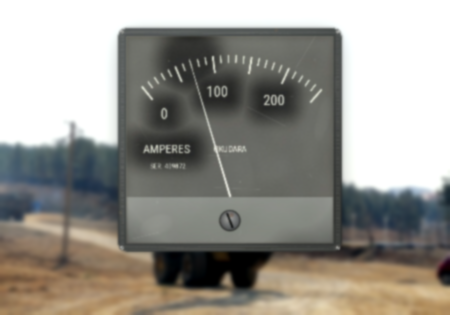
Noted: {"value": 70, "unit": "A"}
